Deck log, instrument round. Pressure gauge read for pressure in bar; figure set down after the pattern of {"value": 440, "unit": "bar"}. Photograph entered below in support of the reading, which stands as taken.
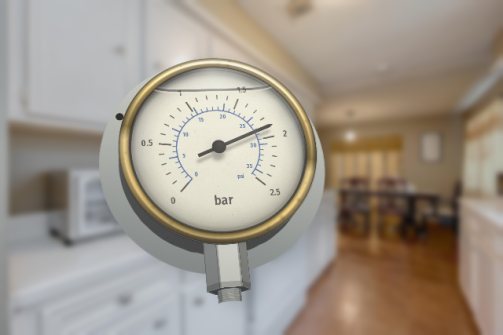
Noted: {"value": 1.9, "unit": "bar"}
